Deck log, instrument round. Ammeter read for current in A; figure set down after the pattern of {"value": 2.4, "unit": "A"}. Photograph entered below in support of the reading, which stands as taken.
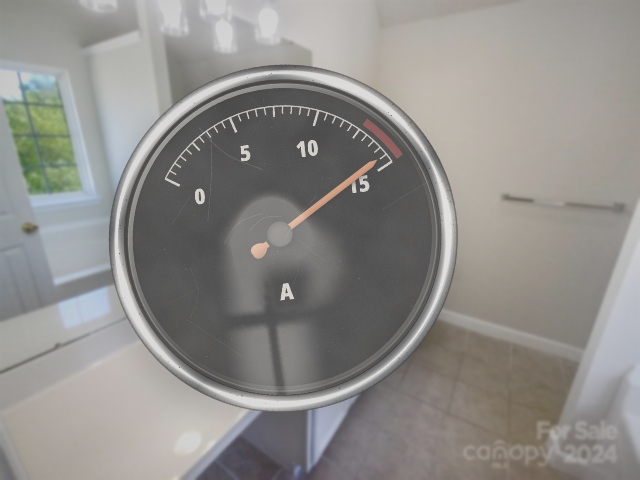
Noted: {"value": 14.5, "unit": "A"}
